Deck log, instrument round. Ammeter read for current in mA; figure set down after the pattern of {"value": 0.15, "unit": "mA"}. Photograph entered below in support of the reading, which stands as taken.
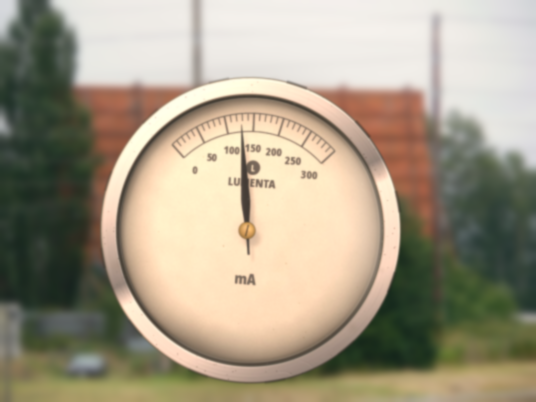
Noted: {"value": 130, "unit": "mA"}
